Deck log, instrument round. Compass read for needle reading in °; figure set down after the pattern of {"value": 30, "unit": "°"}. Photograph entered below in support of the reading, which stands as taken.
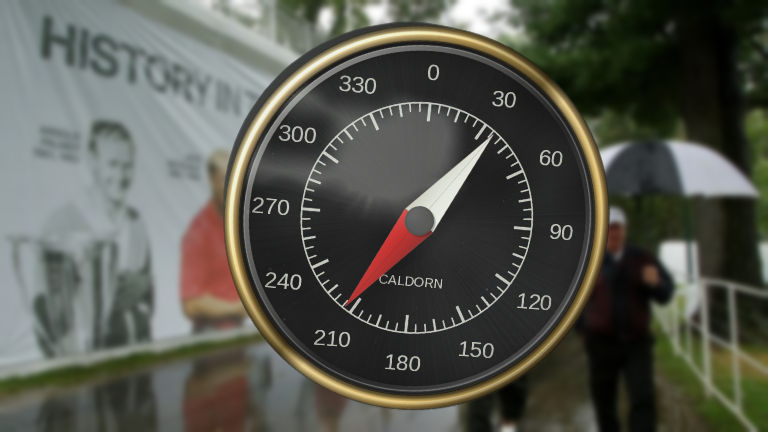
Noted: {"value": 215, "unit": "°"}
